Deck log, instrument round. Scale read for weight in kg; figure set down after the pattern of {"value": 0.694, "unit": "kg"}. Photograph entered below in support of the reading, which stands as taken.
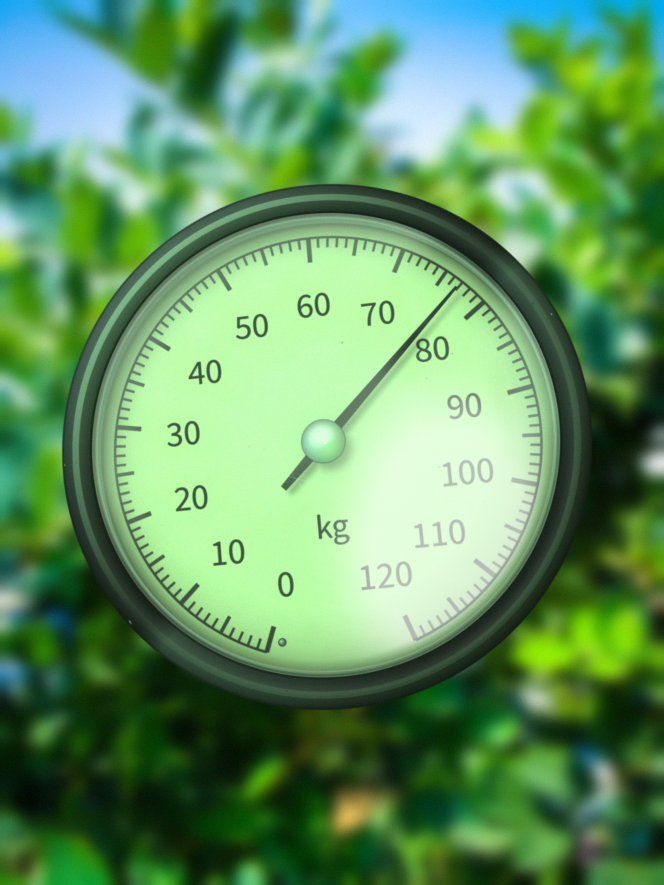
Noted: {"value": 77, "unit": "kg"}
